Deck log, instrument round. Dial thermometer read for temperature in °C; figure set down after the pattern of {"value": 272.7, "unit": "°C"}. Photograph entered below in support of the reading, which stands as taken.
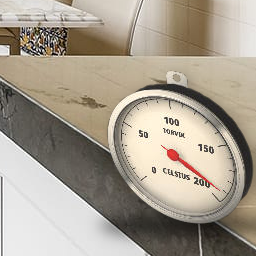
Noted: {"value": 190, "unit": "°C"}
